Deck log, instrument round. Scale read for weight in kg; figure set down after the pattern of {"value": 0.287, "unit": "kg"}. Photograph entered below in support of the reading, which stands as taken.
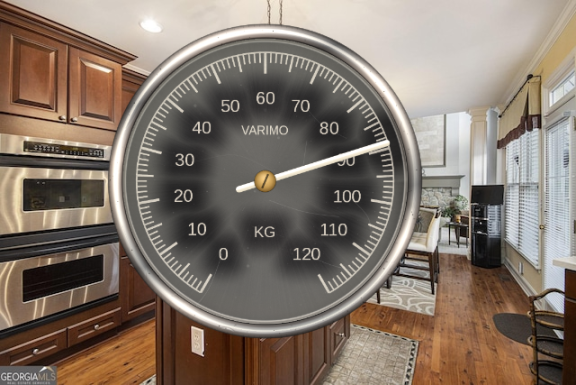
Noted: {"value": 89, "unit": "kg"}
